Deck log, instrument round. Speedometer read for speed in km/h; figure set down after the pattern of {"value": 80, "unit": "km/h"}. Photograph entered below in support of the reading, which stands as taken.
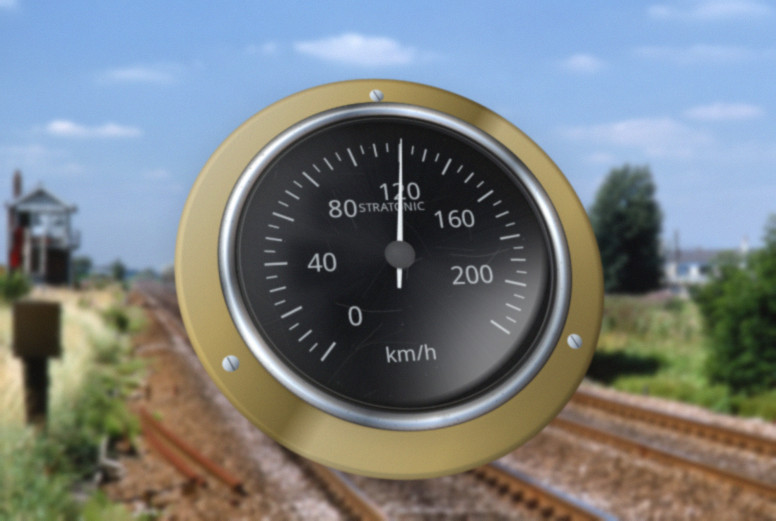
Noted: {"value": 120, "unit": "km/h"}
